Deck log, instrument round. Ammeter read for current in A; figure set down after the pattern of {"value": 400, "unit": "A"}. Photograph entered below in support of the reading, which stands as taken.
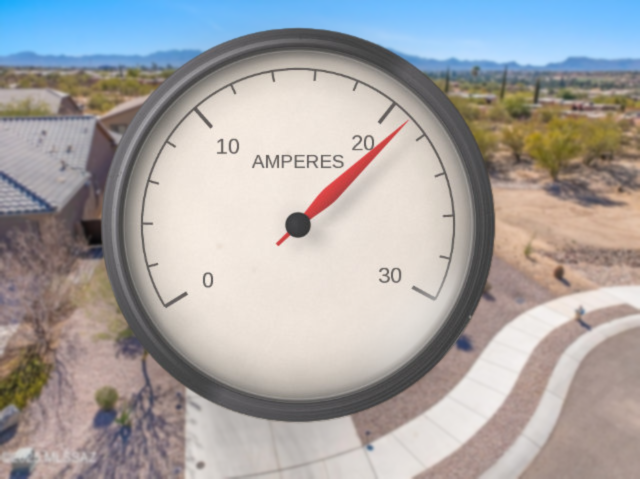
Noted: {"value": 21, "unit": "A"}
